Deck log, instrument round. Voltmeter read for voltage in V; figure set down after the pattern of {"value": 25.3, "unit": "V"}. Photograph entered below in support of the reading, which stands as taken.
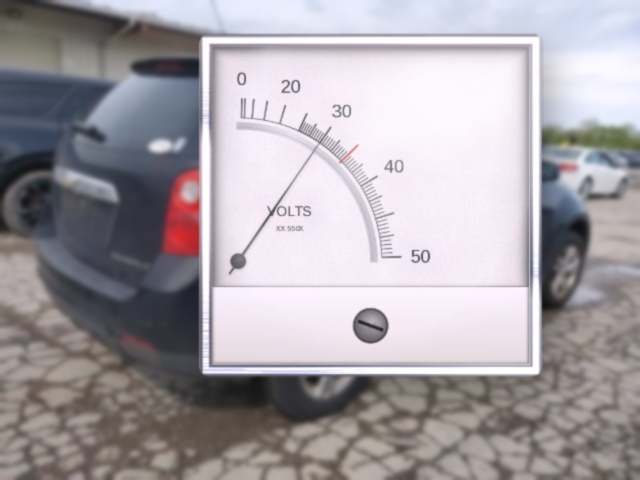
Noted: {"value": 30, "unit": "V"}
